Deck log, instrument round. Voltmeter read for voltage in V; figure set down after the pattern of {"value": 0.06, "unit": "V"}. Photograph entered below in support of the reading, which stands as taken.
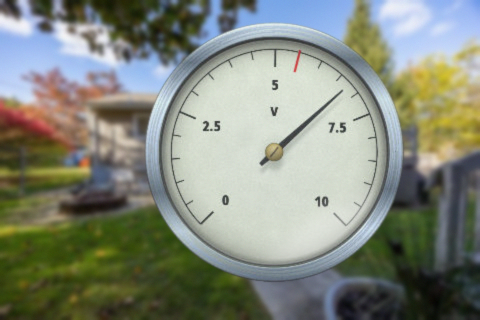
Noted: {"value": 6.75, "unit": "V"}
